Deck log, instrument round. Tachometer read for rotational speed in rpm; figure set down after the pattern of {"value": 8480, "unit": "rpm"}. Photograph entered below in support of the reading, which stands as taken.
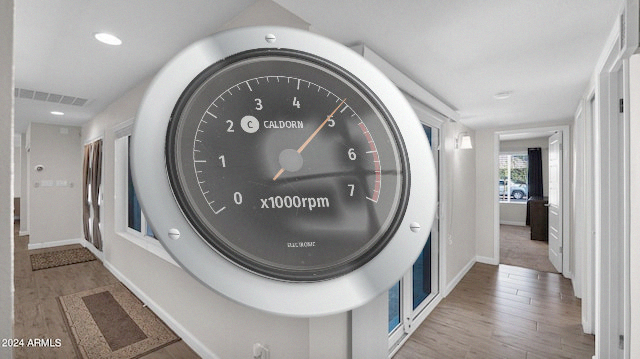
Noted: {"value": 4900, "unit": "rpm"}
